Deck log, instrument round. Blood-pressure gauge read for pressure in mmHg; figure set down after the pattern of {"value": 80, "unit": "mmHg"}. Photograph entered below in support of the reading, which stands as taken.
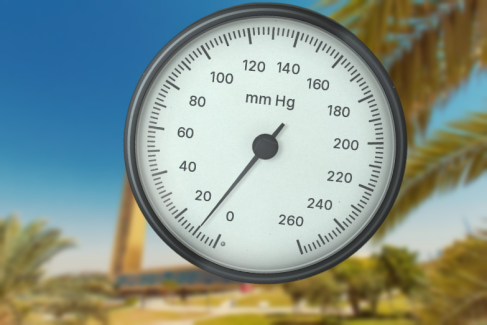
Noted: {"value": 10, "unit": "mmHg"}
